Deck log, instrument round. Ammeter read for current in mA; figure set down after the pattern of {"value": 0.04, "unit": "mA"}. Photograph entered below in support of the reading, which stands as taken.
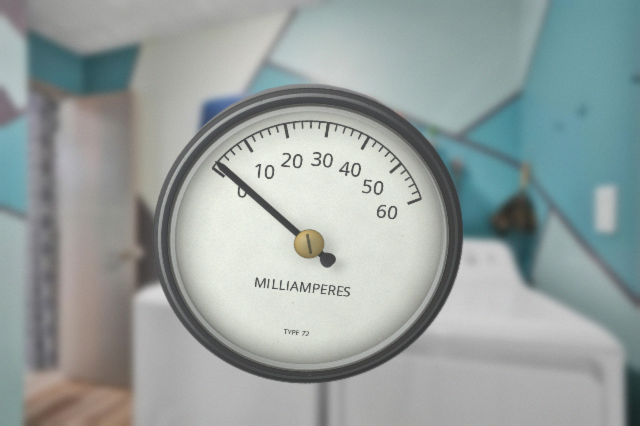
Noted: {"value": 2, "unit": "mA"}
